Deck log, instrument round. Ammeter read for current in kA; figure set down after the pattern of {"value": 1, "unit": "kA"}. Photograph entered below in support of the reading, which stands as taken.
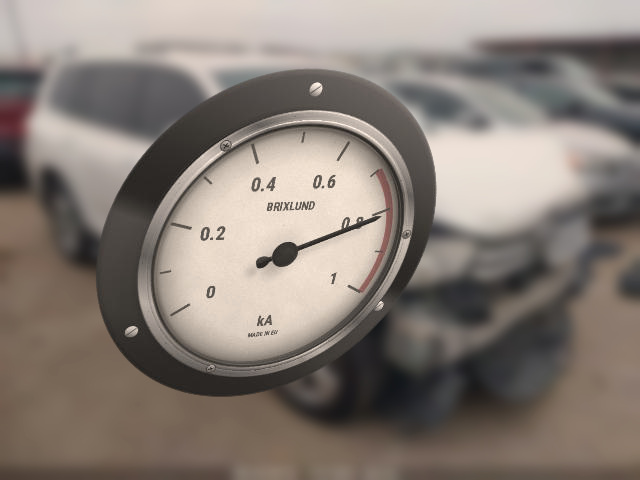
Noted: {"value": 0.8, "unit": "kA"}
